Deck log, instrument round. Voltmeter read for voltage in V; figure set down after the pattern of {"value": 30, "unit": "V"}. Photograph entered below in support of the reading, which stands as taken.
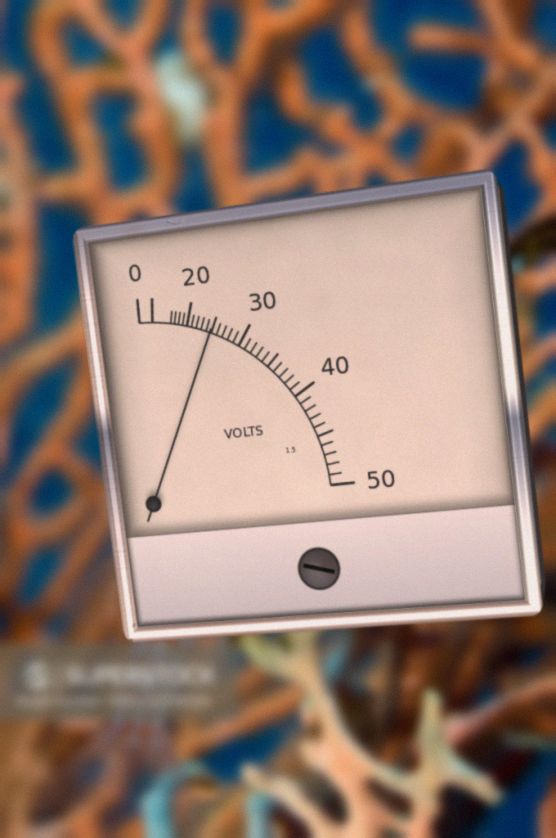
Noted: {"value": 25, "unit": "V"}
